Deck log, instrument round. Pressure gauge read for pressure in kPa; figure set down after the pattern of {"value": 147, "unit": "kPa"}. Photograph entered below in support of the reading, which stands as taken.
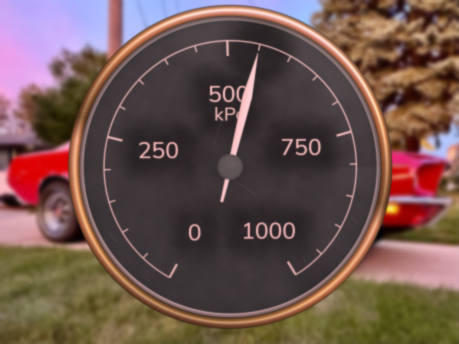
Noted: {"value": 550, "unit": "kPa"}
